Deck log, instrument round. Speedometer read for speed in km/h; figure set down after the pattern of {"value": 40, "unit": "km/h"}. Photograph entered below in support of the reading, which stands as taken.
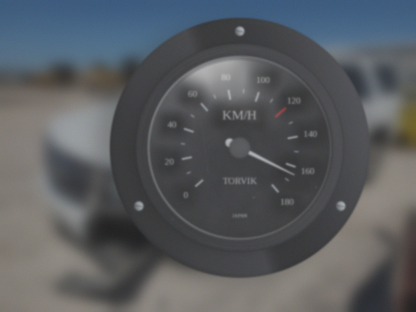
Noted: {"value": 165, "unit": "km/h"}
